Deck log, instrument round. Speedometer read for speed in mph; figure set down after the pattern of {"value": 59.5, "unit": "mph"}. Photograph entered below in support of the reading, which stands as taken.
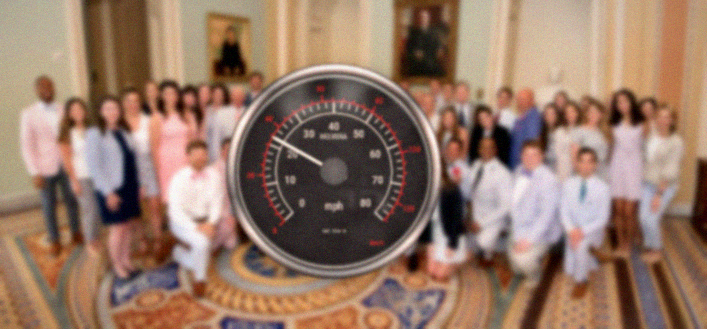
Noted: {"value": 22, "unit": "mph"}
